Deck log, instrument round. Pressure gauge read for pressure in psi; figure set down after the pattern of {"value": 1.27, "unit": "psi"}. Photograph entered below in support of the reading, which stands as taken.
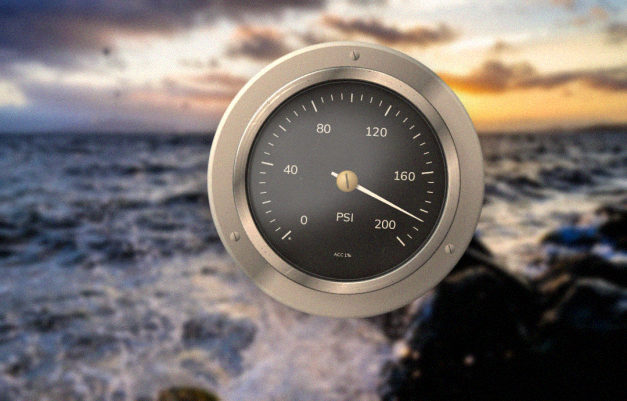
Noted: {"value": 185, "unit": "psi"}
